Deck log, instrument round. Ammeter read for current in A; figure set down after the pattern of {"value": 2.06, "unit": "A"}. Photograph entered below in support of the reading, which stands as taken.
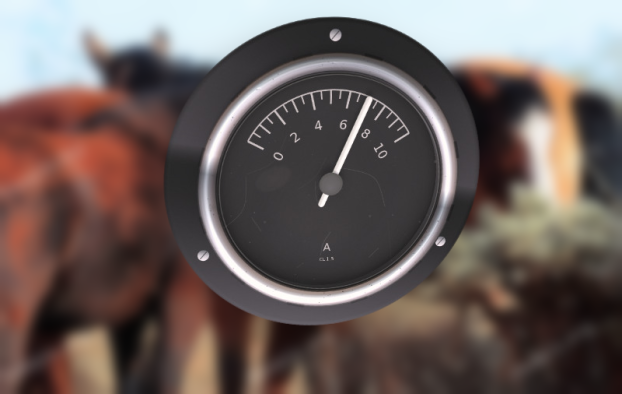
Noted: {"value": 7, "unit": "A"}
